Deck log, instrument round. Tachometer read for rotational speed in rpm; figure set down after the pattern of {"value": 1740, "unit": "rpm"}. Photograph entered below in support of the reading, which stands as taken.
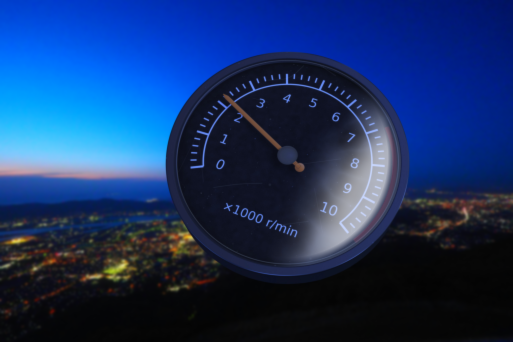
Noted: {"value": 2200, "unit": "rpm"}
